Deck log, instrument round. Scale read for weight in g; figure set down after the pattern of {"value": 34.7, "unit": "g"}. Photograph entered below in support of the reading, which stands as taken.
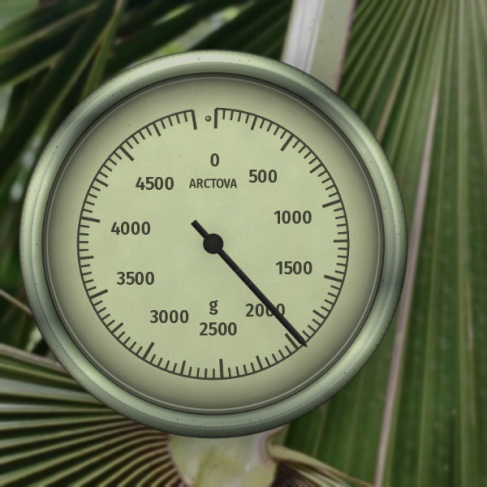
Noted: {"value": 1950, "unit": "g"}
